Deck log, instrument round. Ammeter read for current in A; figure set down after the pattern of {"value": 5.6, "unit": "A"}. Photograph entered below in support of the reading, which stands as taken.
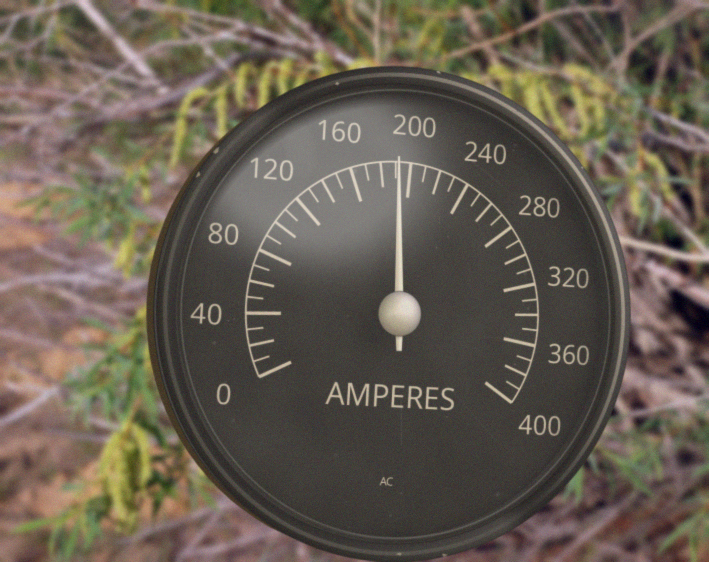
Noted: {"value": 190, "unit": "A"}
